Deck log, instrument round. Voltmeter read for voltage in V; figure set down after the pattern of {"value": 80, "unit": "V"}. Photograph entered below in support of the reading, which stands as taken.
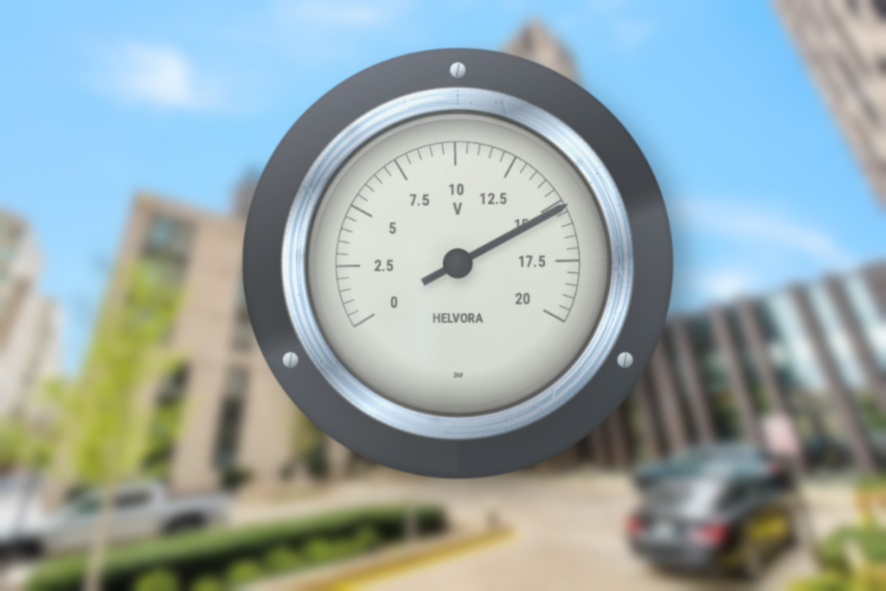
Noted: {"value": 15.25, "unit": "V"}
